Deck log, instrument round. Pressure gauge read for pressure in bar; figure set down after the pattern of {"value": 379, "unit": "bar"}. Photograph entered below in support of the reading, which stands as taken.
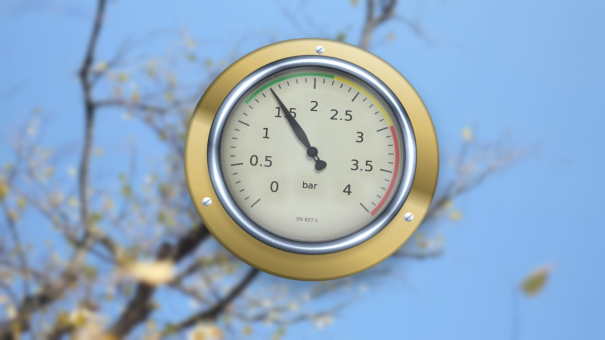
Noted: {"value": 1.5, "unit": "bar"}
